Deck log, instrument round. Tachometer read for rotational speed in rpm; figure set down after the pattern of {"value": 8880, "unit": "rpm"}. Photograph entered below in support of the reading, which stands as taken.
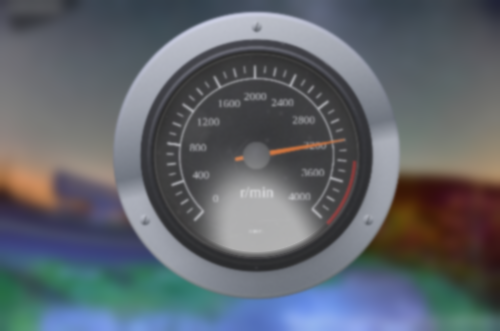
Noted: {"value": 3200, "unit": "rpm"}
